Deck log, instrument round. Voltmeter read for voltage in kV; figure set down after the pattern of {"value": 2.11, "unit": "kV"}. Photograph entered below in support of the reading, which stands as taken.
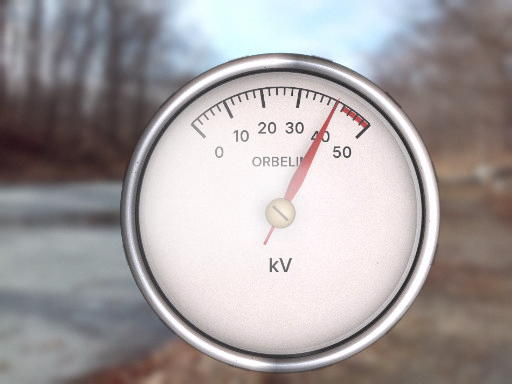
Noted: {"value": 40, "unit": "kV"}
